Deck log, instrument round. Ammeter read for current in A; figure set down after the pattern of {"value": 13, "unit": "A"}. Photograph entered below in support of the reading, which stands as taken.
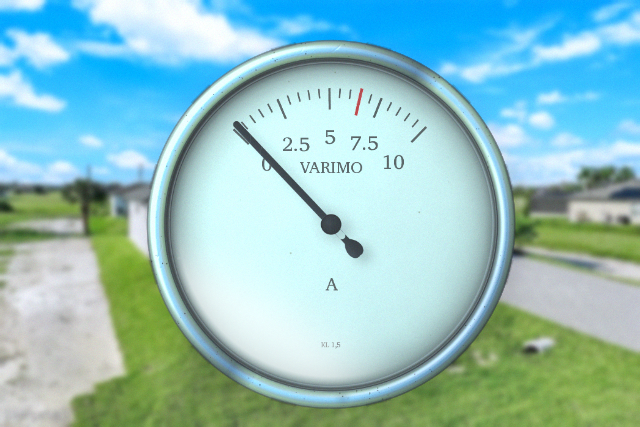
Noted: {"value": 0.25, "unit": "A"}
